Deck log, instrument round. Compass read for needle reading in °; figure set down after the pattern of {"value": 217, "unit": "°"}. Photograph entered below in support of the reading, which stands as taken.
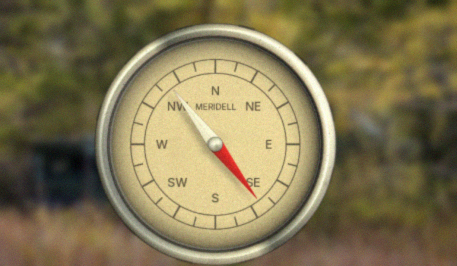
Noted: {"value": 142.5, "unit": "°"}
